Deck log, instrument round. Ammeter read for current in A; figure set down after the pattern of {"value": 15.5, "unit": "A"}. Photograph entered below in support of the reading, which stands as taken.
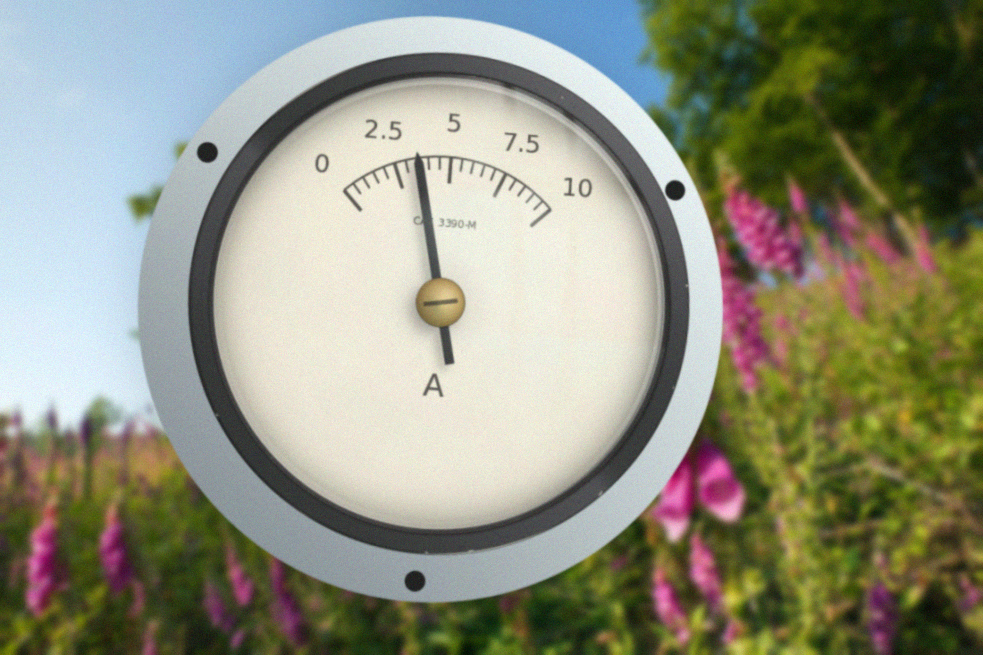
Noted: {"value": 3.5, "unit": "A"}
